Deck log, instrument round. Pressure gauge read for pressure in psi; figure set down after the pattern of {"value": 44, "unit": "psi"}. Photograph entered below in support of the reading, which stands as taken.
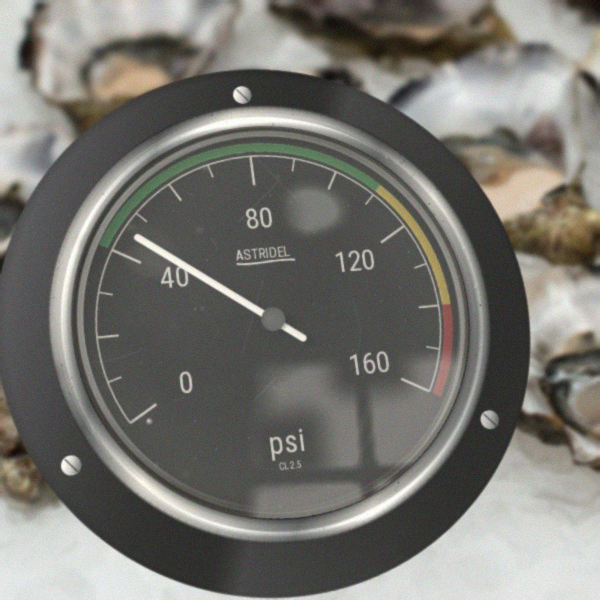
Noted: {"value": 45, "unit": "psi"}
